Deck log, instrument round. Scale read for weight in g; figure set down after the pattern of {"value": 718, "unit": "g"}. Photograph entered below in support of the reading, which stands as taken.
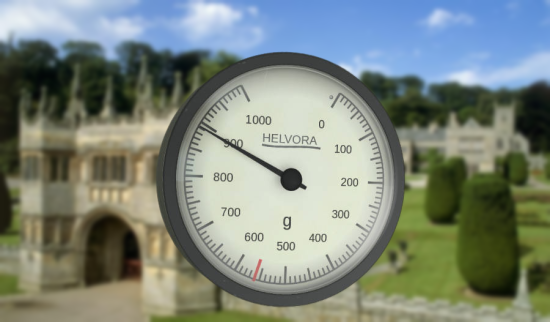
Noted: {"value": 890, "unit": "g"}
